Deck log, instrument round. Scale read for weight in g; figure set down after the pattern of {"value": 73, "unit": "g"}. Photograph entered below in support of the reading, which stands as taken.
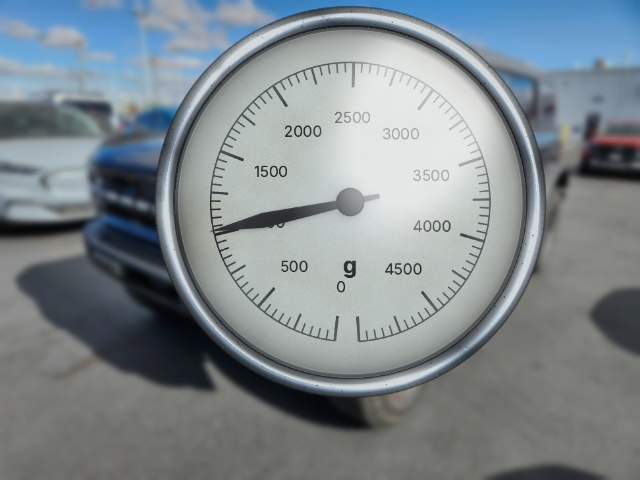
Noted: {"value": 1025, "unit": "g"}
